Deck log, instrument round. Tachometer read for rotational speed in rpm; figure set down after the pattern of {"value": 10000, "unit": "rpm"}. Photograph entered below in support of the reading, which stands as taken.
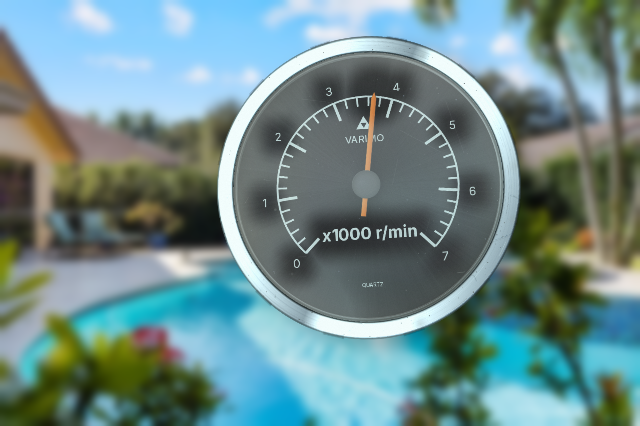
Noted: {"value": 3700, "unit": "rpm"}
